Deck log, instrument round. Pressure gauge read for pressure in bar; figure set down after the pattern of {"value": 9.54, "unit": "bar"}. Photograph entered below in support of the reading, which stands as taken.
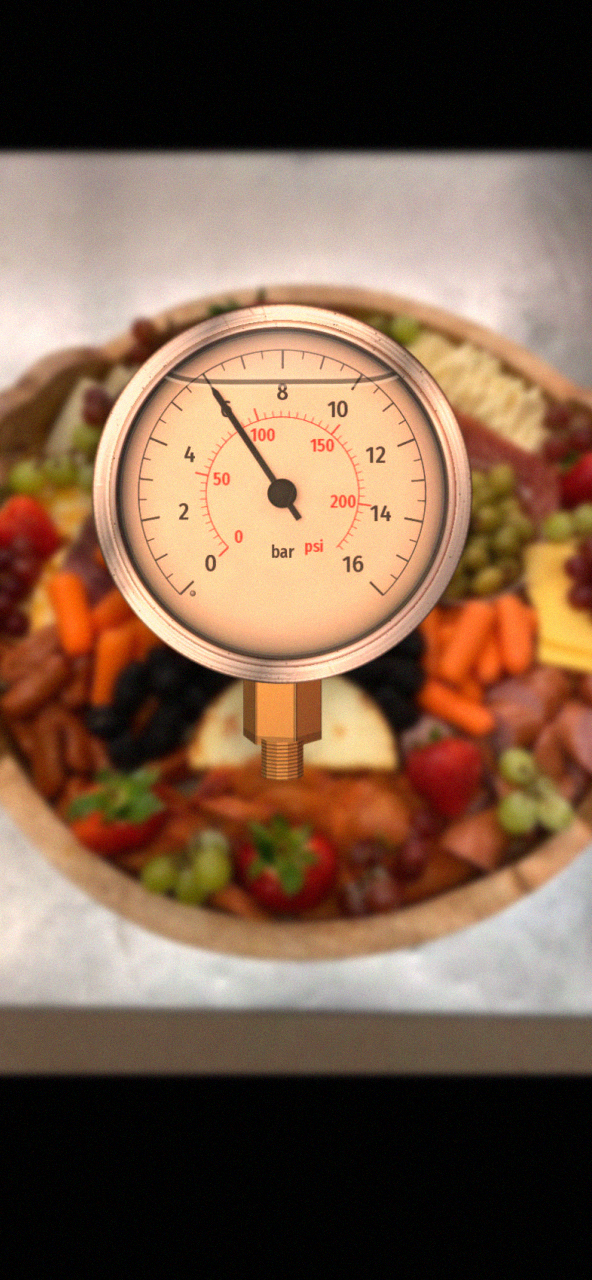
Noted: {"value": 6, "unit": "bar"}
